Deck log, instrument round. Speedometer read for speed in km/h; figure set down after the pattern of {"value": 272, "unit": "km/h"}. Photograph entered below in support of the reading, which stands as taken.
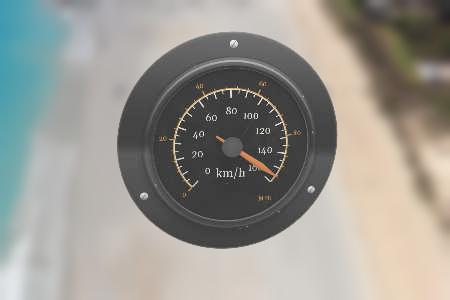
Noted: {"value": 155, "unit": "km/h"}
